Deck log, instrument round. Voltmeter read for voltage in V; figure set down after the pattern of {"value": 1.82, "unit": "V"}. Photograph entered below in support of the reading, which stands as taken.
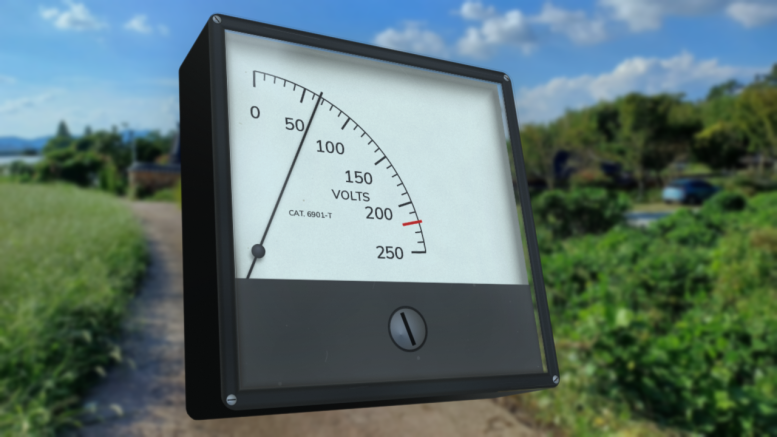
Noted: {"value": 65, "unit": "V"}
